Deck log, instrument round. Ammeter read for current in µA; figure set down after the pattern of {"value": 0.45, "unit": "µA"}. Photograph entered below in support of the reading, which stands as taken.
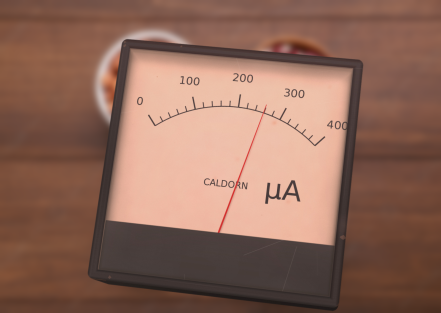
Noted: {"value": 260, "unit": "µA"}
